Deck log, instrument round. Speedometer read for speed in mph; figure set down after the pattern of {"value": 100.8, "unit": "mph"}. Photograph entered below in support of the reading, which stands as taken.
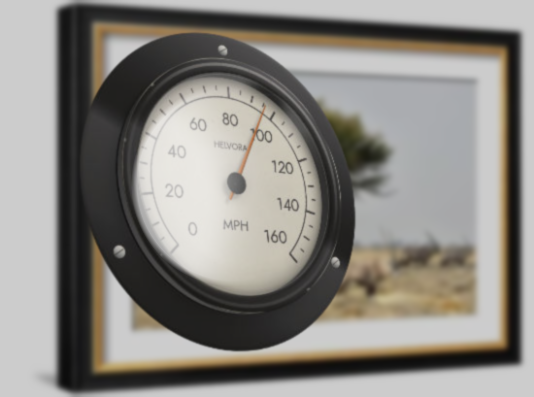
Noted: {"value": 95, "unit": "mph"}
